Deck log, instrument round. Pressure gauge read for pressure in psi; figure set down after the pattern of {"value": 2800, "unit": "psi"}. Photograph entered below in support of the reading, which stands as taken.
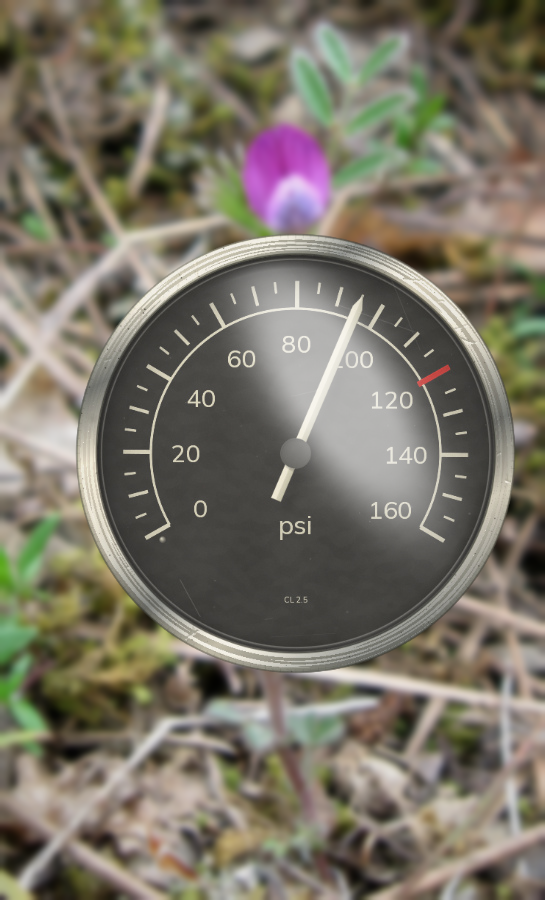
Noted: {"value": 95, "unit": "psi"}
